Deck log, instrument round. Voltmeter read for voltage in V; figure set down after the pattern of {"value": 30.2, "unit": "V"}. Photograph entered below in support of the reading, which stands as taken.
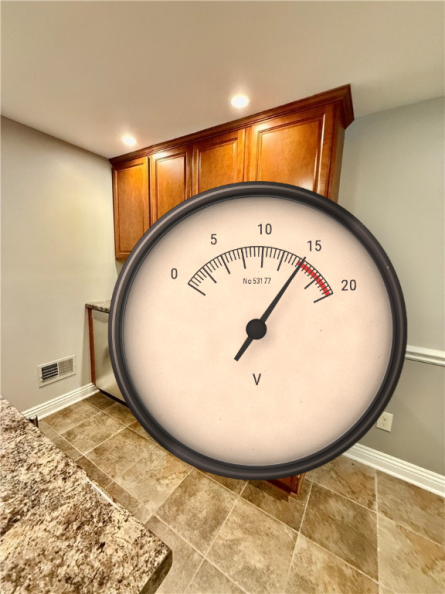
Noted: {"value": 15, "unit": "V"}
